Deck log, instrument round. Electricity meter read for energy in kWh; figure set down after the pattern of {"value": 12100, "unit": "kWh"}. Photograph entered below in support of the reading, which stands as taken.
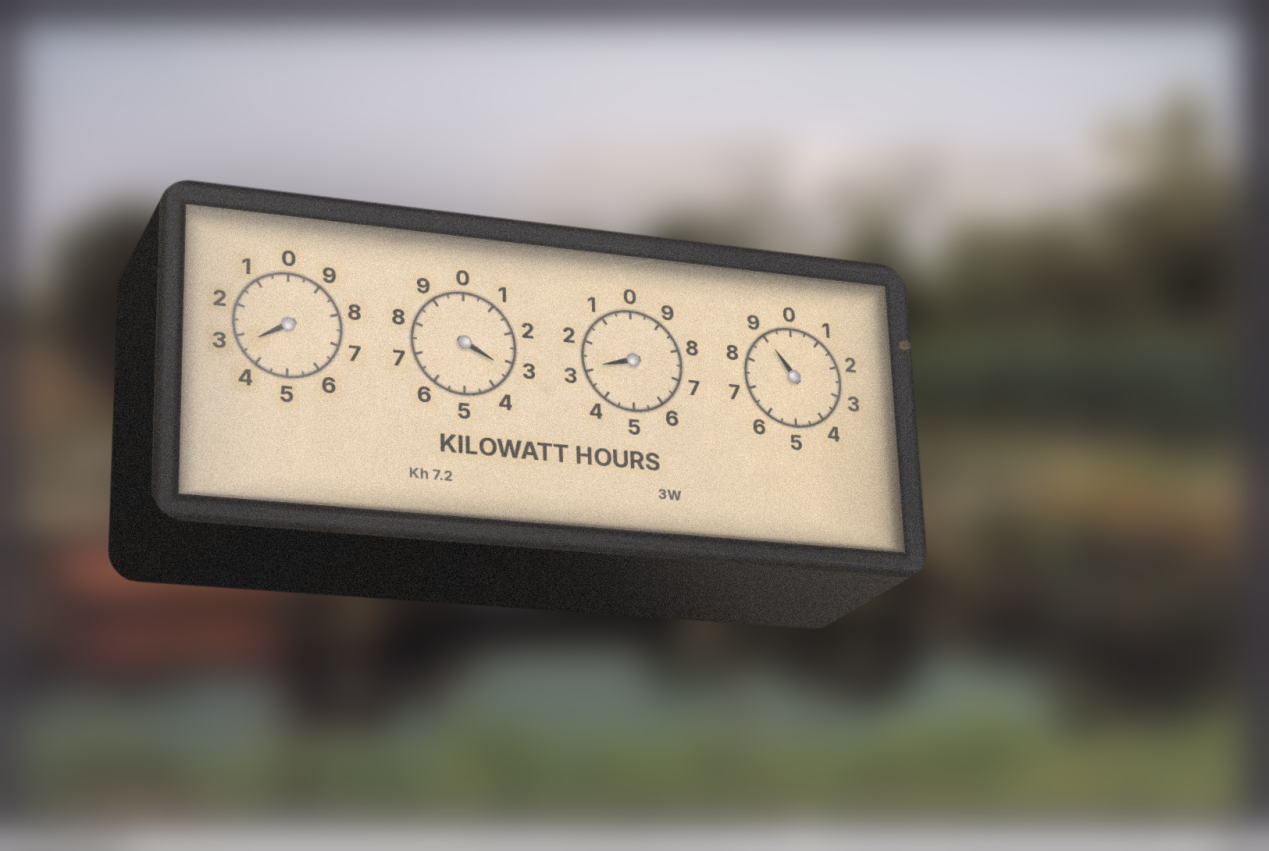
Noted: {"value": 3329, "unit": "kWh"}
